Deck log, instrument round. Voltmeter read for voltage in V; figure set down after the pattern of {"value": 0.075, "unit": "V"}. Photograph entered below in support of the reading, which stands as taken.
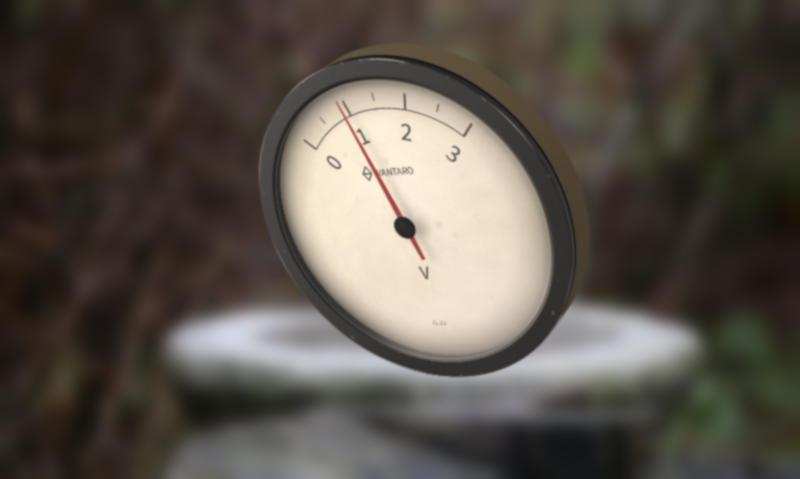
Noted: {"value": 1, "unit": "V"}
